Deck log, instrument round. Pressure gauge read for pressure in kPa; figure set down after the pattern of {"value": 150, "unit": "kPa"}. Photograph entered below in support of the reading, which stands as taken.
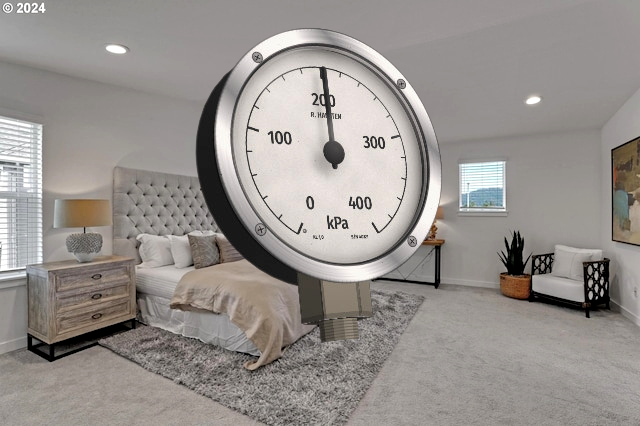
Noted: {"value": 200, "unit": "kPa"}
